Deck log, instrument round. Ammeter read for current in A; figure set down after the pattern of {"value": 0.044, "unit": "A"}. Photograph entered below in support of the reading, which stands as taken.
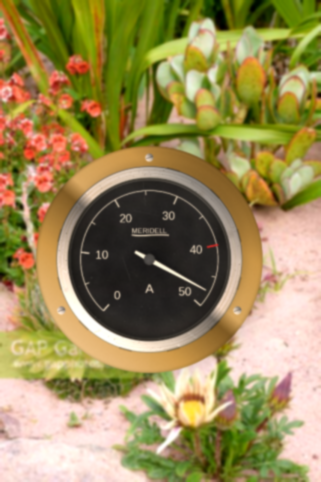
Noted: {"value": 47.5, "unit": "A"}
